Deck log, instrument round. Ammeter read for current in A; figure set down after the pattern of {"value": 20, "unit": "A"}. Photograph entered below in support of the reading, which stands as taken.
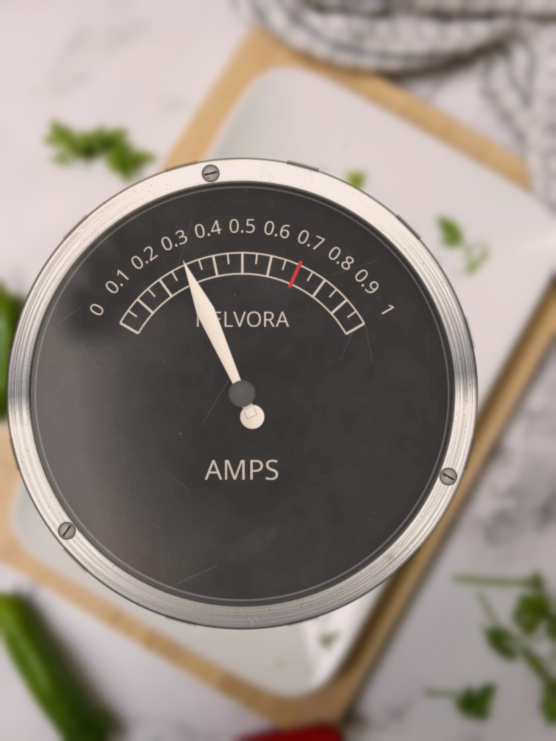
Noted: {"value": 0.3, "unit": "A"}
